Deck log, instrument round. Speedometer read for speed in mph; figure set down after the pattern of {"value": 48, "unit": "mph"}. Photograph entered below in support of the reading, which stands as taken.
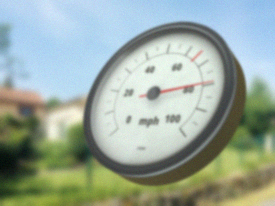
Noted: {"value": 80, "unit": "mph"}
